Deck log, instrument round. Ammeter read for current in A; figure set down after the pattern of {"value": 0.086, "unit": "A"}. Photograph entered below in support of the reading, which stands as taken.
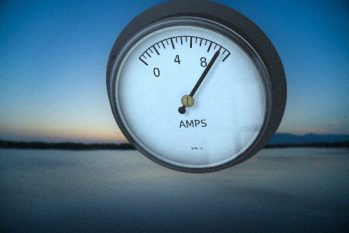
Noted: {"value": 9, "unit": "A"}
